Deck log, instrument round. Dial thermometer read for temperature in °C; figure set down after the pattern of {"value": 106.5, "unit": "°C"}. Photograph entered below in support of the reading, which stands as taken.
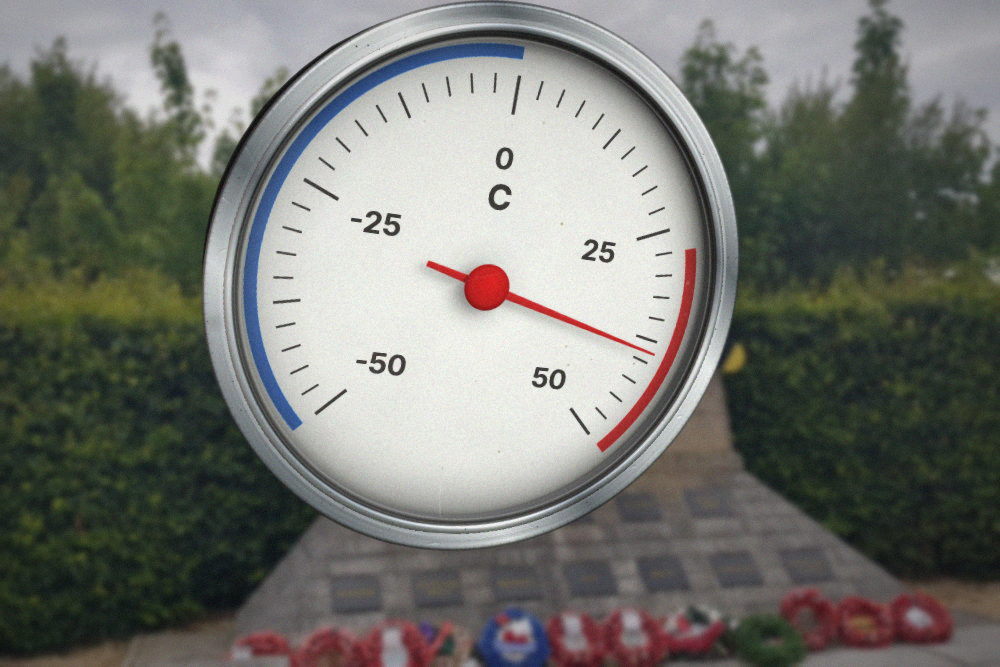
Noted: {"value": 38.75, "unit": "°C"}
